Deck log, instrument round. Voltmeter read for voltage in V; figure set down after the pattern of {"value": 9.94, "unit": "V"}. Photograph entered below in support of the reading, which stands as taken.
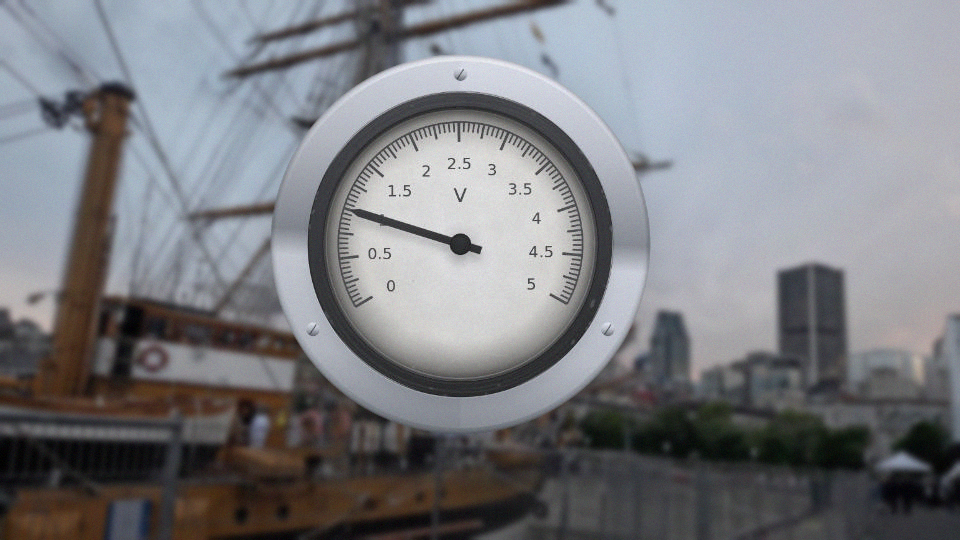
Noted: {"value": 1, "unit": "V"}
